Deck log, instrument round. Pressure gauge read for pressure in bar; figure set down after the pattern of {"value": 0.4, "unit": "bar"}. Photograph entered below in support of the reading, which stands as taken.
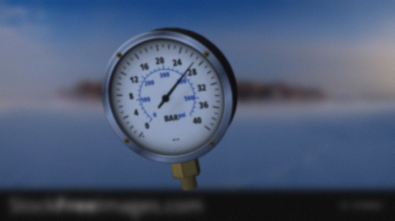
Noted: {"value": 27, "unit": "bar"}
